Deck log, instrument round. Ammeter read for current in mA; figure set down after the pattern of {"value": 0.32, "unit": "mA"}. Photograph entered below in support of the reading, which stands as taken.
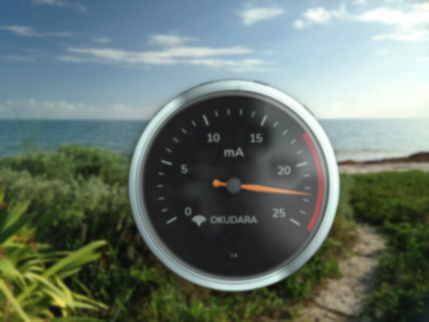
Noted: {"value": 22.5, "unit": "mA"}
